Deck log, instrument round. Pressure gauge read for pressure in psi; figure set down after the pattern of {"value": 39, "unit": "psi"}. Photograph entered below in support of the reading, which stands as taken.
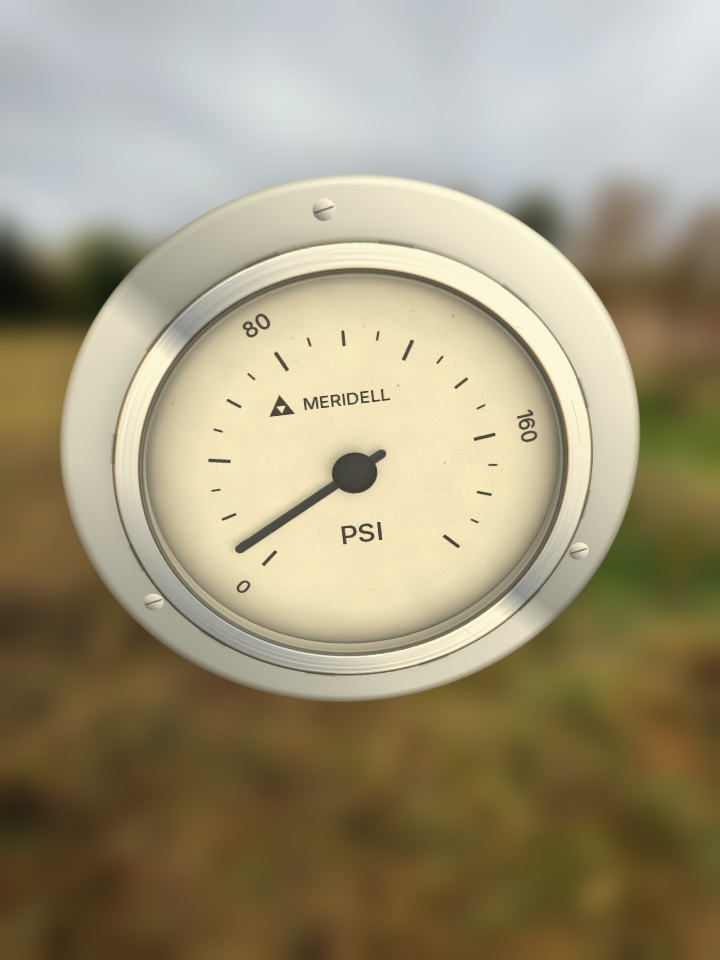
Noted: {"value": 10, "unit": "psi"}
